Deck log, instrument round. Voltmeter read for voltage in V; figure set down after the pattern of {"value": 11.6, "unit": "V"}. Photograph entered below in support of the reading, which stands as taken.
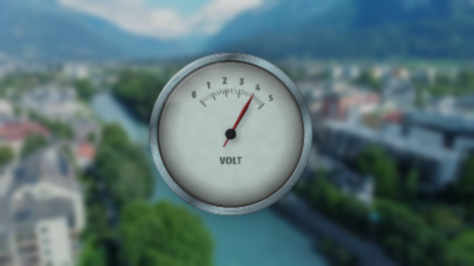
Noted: {"value": 4, "unit": "V"}
